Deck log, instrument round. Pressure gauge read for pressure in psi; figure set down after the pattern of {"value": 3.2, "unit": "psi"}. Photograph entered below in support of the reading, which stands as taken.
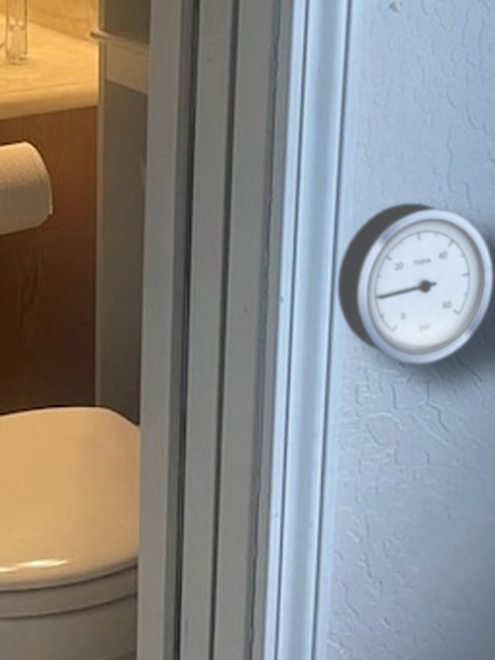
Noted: {"value": 10, "unit": "psi"}
